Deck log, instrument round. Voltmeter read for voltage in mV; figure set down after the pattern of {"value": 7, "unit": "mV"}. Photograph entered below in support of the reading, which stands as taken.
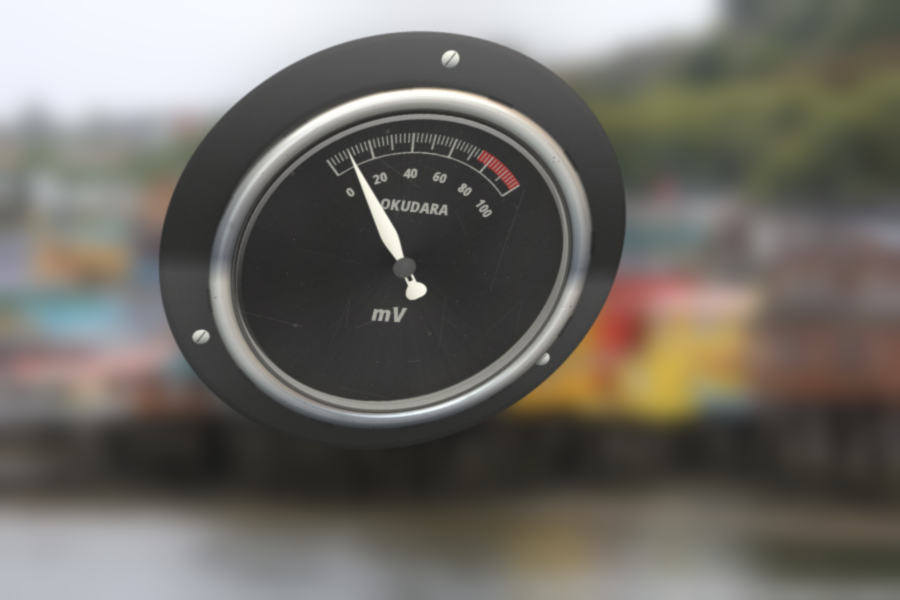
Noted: {"value": 10, "unit": "mV"}
